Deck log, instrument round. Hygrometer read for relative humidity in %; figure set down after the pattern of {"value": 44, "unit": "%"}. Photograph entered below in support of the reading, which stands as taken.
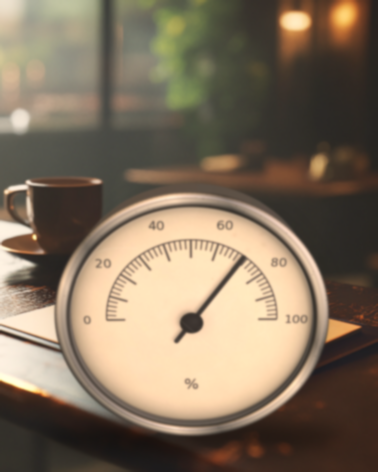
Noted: {"value": 70, "unit": "%"}
